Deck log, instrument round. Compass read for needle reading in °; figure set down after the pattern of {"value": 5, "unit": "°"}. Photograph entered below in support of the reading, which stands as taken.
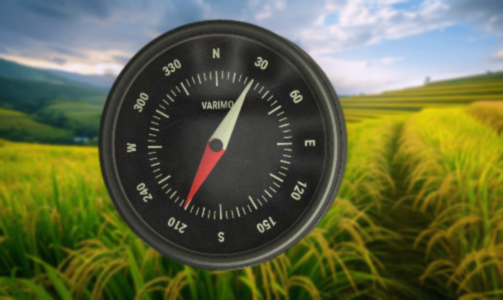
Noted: {"value": 210, "unit": "°"}
